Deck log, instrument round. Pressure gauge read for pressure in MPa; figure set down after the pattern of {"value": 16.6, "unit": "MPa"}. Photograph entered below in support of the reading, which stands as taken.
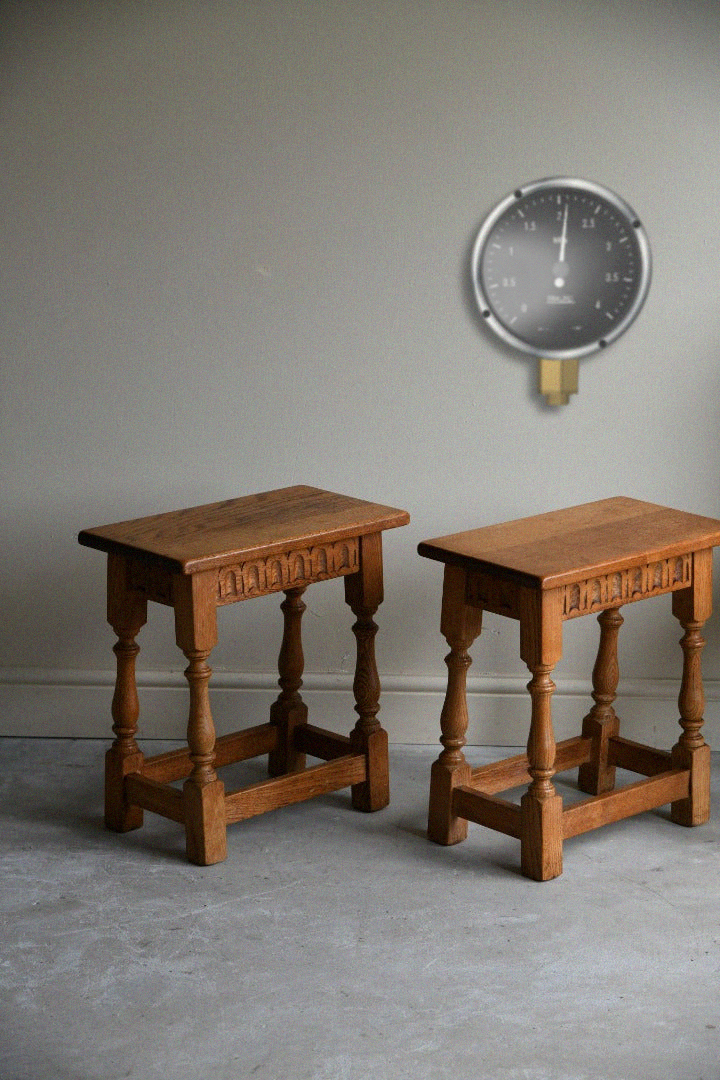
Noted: {"value": 2.1, "unit": "MPa"}
